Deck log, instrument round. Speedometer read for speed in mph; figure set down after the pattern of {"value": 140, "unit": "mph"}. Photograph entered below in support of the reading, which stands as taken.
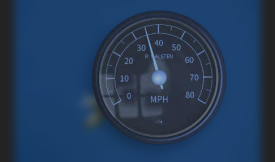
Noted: {"value": 35, "unit": "mph"}
